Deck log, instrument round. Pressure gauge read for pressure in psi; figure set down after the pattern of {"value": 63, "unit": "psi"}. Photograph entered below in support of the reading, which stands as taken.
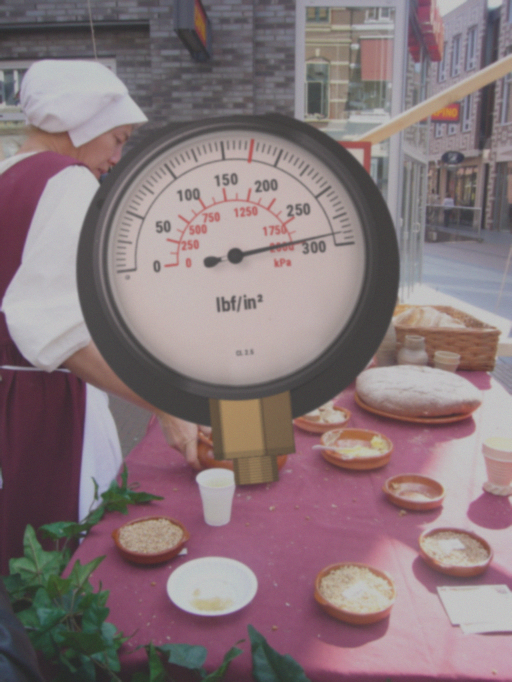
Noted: {"value": 290, "unit": "psi"}
